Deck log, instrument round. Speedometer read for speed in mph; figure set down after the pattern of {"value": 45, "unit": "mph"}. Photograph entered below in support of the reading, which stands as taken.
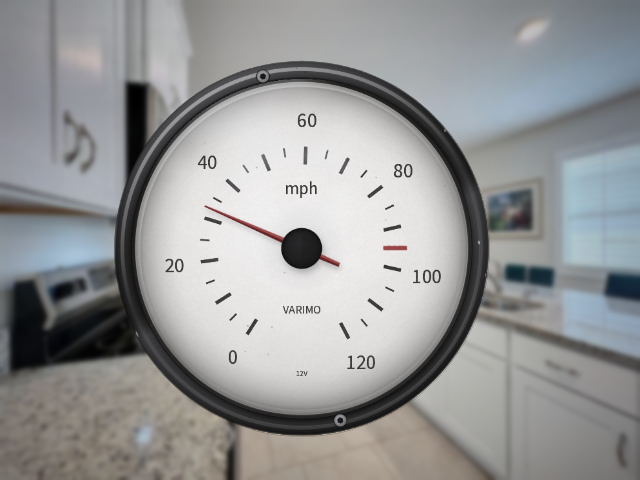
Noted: {"value": 32.5, "unit": "mph"}
